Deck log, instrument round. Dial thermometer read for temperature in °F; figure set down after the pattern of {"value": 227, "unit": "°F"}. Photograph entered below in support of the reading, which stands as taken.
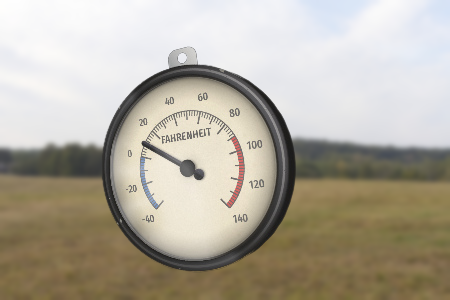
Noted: {"value": 10, "unit": "°F"}
